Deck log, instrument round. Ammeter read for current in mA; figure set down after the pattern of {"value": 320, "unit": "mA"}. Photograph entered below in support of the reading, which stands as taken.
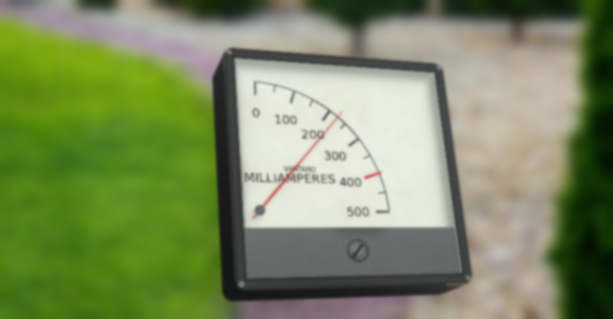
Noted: {"value": 225, "unit": "mA"}
